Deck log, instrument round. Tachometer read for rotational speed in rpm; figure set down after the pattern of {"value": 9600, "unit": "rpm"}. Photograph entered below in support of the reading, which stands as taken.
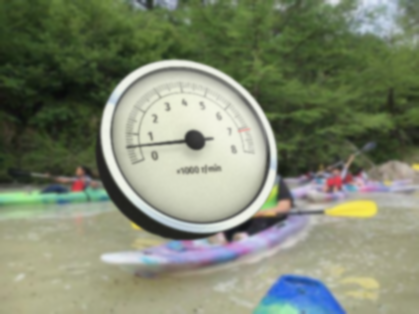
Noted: {"value": 500, "unit": "rpm"}
